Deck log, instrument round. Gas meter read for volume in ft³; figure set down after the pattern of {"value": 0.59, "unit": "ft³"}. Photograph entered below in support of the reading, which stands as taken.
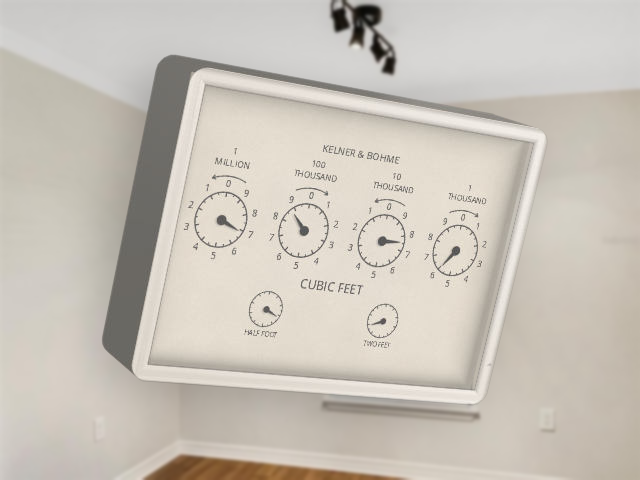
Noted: {"value": 687600, "unit": "ft³"}
